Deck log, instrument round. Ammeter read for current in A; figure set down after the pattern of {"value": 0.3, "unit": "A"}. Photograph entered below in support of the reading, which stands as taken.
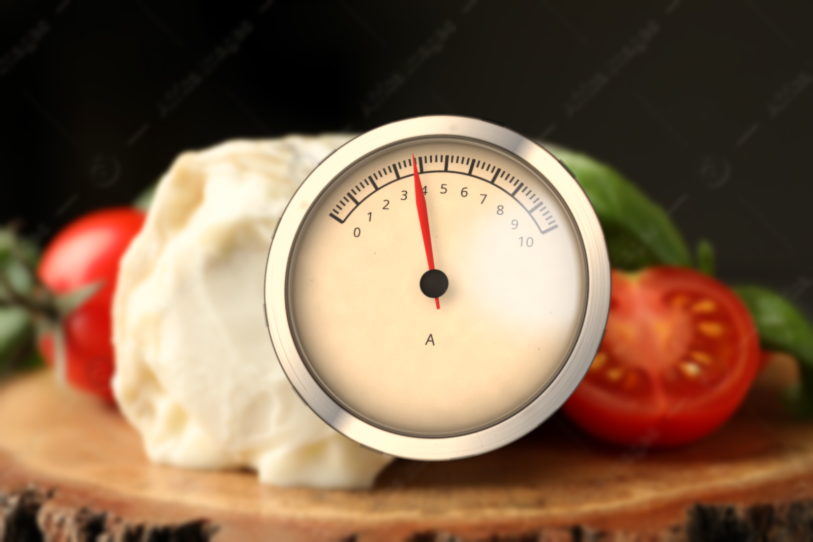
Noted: {"value": 3.8, "unit": "A"}
